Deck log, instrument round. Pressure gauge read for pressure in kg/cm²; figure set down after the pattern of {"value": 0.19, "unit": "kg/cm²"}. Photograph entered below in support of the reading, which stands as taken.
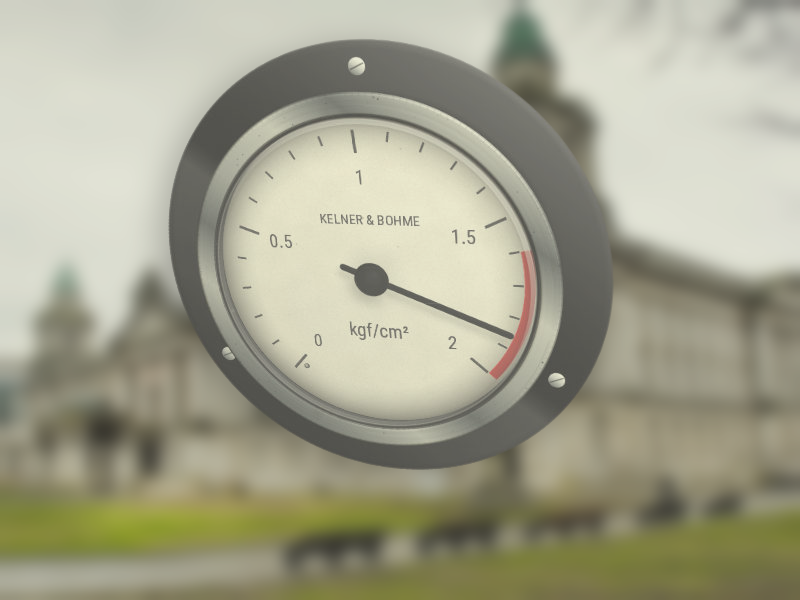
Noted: {"value": 1.85, "unit": "kg/cm²"}
